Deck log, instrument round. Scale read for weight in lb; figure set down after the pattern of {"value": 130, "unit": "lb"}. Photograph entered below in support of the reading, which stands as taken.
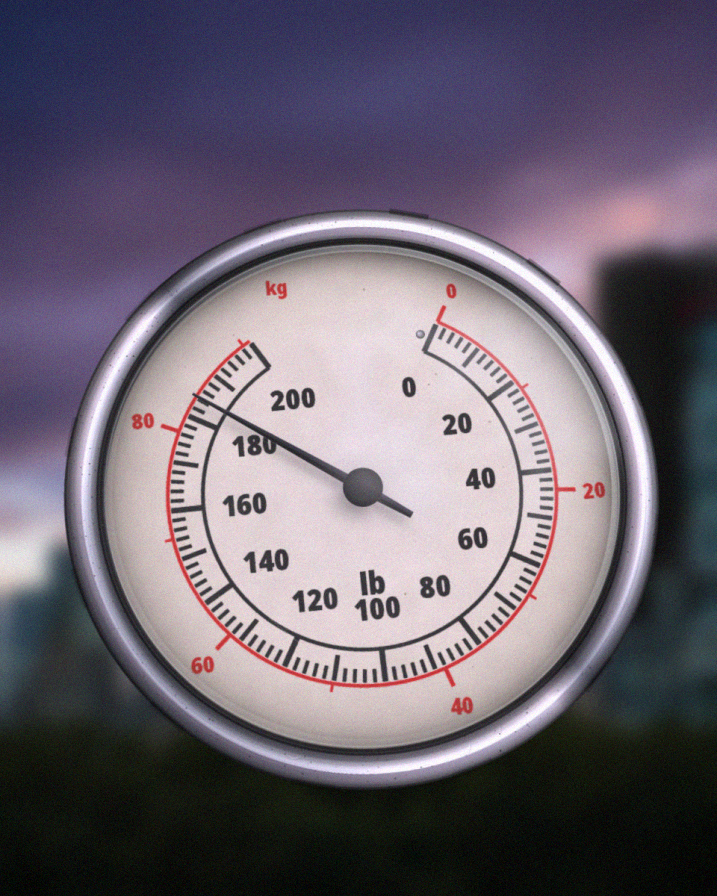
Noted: {"value": 184, "unit": "lb"}
